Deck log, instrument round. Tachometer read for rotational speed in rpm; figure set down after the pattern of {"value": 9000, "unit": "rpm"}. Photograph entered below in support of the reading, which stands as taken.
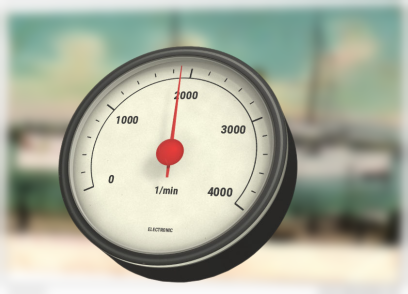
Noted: {"value": 1900, "unit": "rpm"}
